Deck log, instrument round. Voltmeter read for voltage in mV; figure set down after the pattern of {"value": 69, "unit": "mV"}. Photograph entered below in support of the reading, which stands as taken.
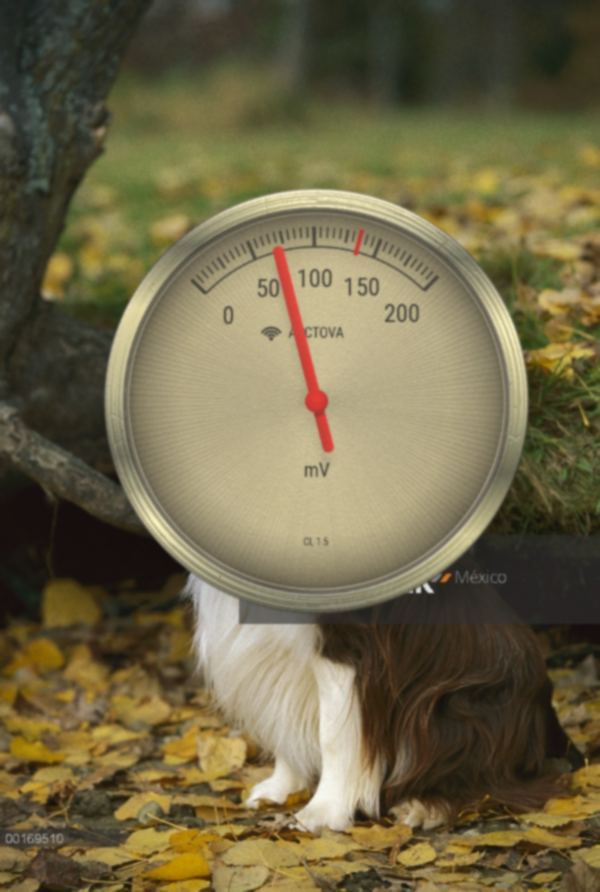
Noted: {"value": 70, "unit": "mV"}
